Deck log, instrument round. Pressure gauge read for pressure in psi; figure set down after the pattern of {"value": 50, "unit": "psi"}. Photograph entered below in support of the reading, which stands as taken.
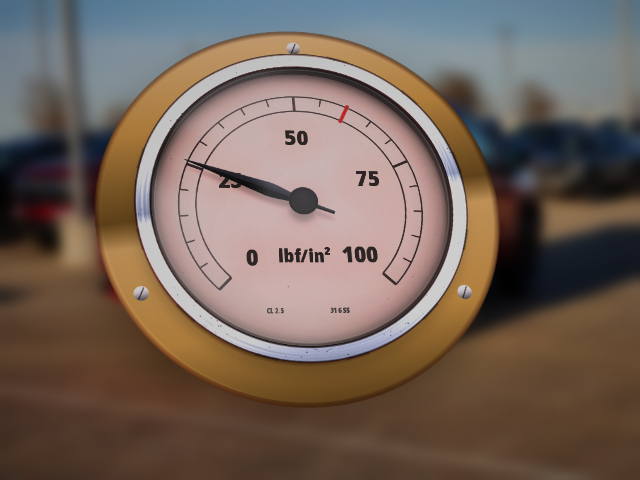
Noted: {"value": 25, "unit": "psi"}
